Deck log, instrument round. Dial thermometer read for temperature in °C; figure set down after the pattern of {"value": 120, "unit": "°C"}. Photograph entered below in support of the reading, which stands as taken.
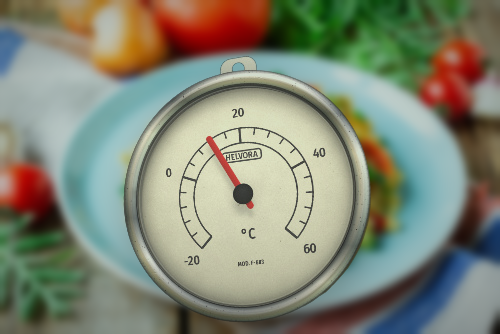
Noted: {"value": 12, "unit": "°C"}
